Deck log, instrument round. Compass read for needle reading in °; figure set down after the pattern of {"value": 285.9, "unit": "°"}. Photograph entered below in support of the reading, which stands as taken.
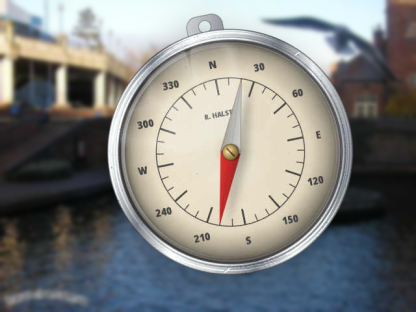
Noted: {"value": 200, "unit": "°"}
